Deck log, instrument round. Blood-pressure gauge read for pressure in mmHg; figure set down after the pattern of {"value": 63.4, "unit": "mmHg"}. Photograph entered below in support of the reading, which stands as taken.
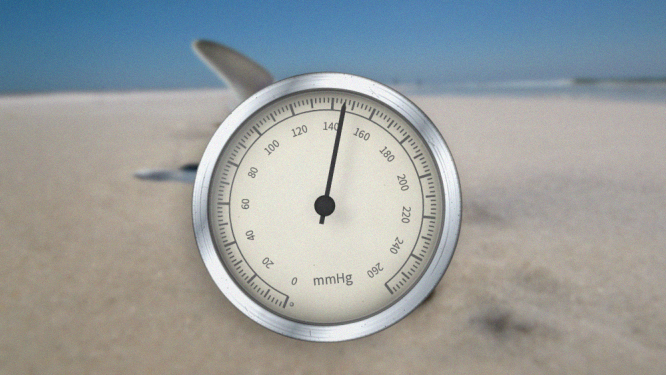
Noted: {"value": 146, "unit": "mmHg"}
